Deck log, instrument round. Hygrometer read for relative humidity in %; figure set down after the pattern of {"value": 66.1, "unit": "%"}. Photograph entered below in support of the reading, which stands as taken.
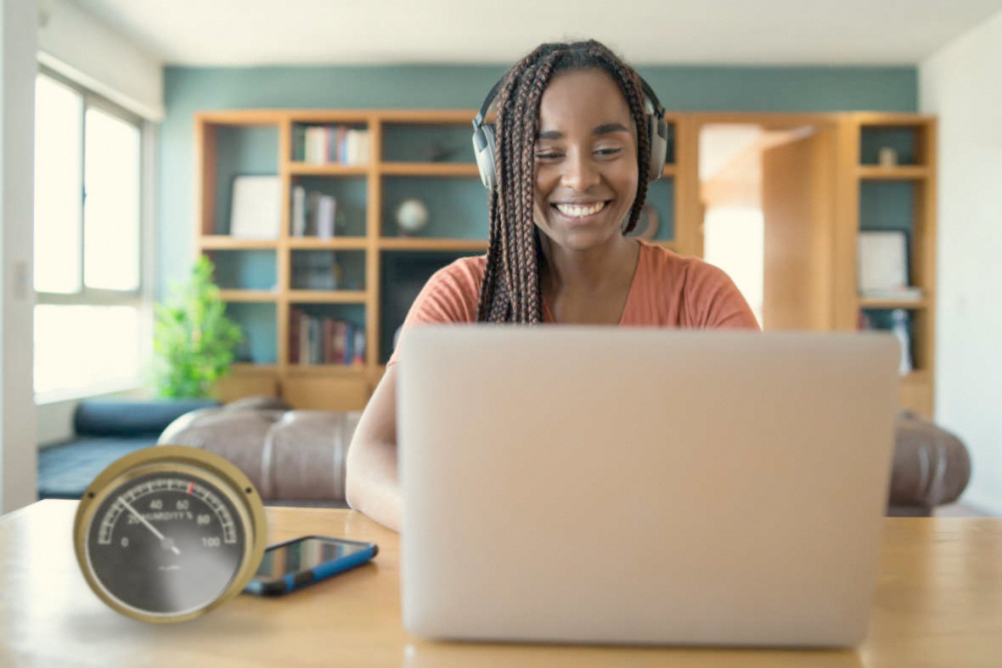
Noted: {"value": 25, "unit": "%"}
